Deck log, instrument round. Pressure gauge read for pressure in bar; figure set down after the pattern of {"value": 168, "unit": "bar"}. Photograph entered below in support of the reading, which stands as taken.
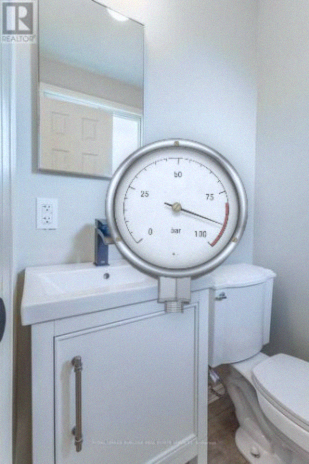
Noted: {"value": 90, "unit": "bar"}
